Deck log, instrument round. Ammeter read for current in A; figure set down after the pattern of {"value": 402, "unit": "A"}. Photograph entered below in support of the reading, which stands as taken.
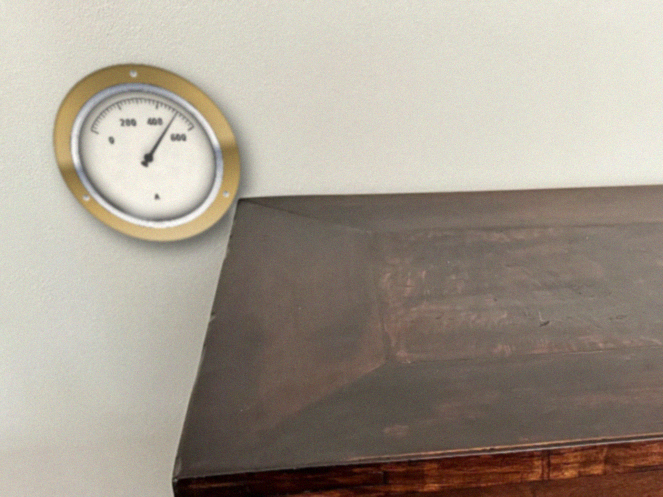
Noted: {"value": 500, "unit": "A"}
